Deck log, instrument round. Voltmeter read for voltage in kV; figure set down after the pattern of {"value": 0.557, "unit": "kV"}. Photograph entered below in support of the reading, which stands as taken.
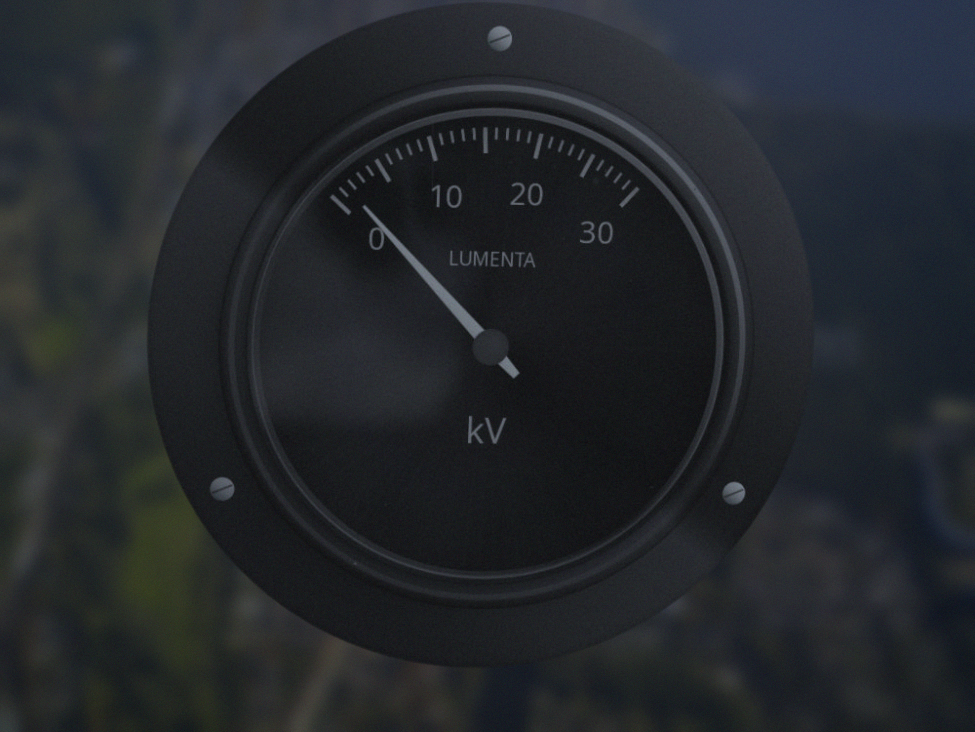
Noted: {"value": 1.5, "unit": "kV"}
